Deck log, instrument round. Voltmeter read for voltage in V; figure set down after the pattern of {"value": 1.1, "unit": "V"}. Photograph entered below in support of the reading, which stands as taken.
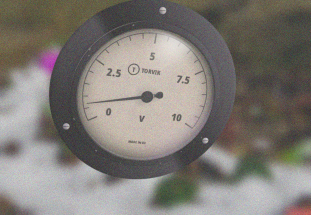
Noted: {"value": 0.75, "unit": "V"}
